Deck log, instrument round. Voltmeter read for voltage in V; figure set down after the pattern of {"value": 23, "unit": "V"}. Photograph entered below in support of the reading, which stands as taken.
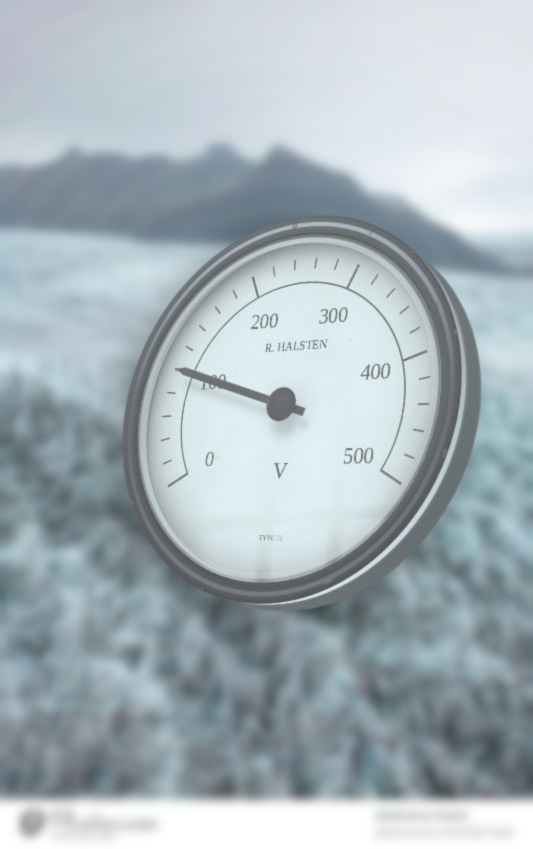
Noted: {"value": 100, "unit": "V"}
